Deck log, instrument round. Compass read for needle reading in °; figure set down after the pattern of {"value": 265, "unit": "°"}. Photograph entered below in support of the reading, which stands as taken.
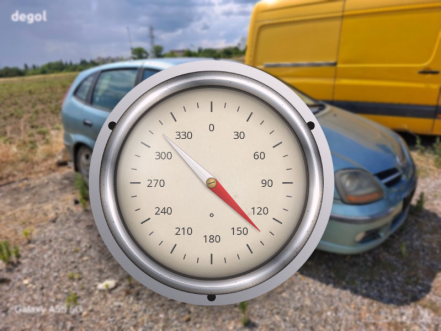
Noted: {"value": 135, "unit": "°"}
